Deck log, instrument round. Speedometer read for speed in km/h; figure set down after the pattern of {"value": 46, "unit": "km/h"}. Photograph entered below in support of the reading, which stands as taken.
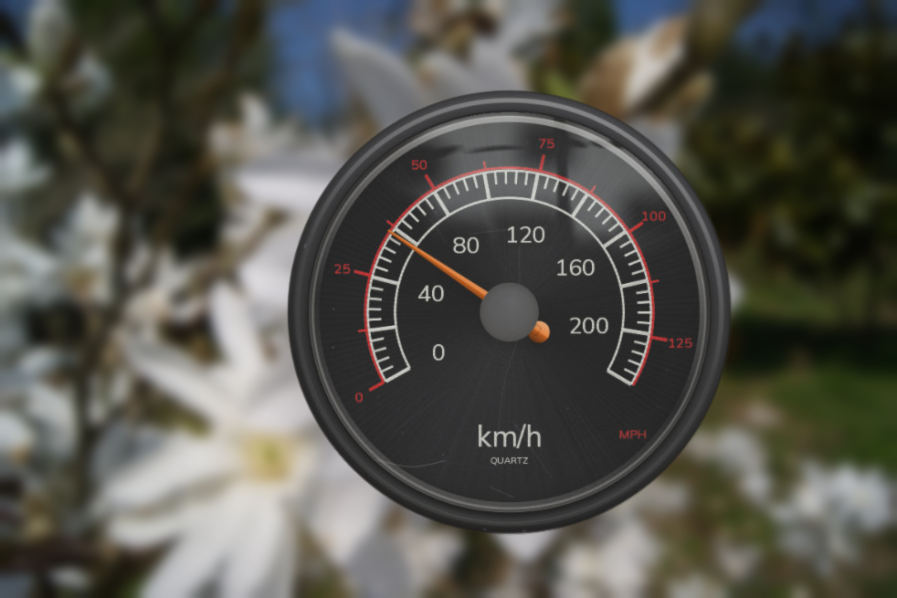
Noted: {"value": 58, "unit": "km/h"}
